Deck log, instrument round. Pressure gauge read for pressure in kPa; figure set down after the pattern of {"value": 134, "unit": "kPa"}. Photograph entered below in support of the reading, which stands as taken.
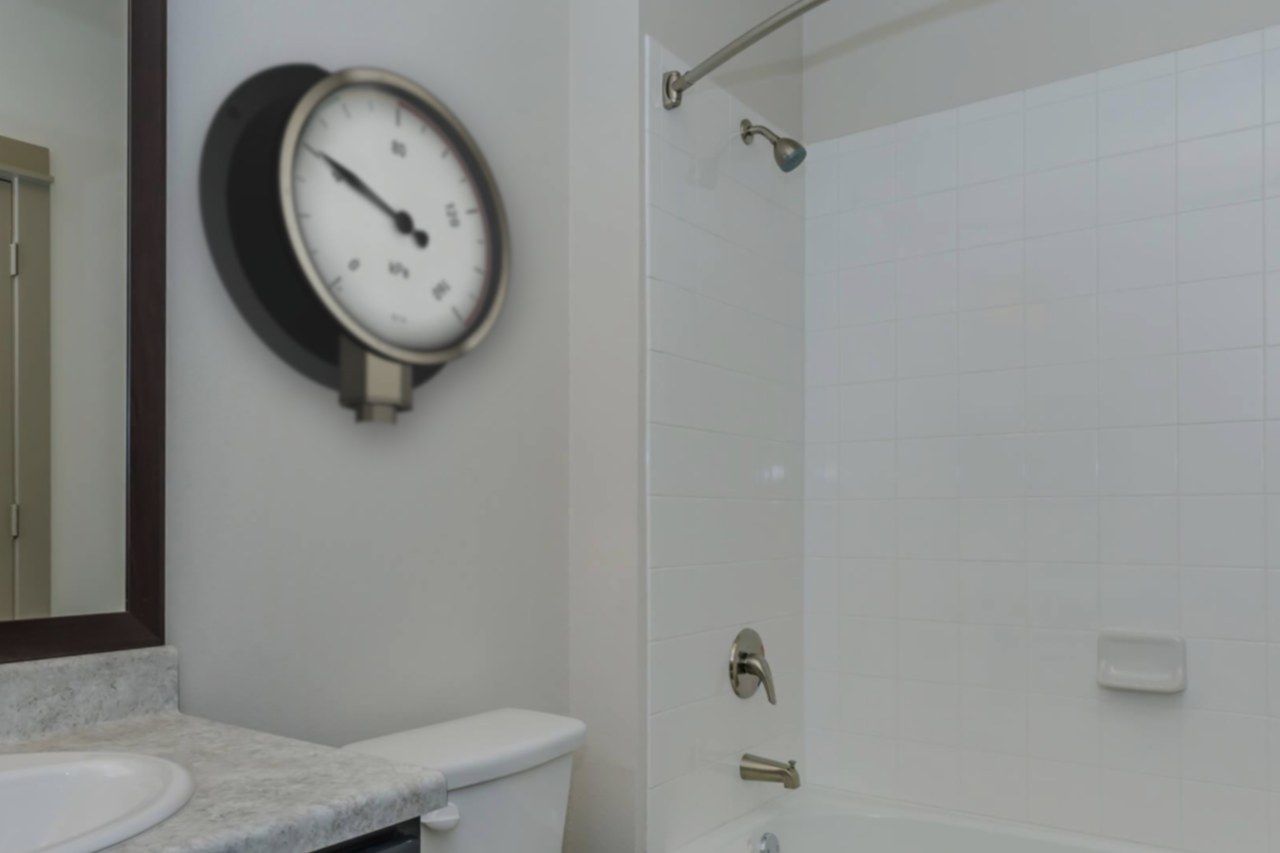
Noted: {"value": 40, "unit": "kPa"}
